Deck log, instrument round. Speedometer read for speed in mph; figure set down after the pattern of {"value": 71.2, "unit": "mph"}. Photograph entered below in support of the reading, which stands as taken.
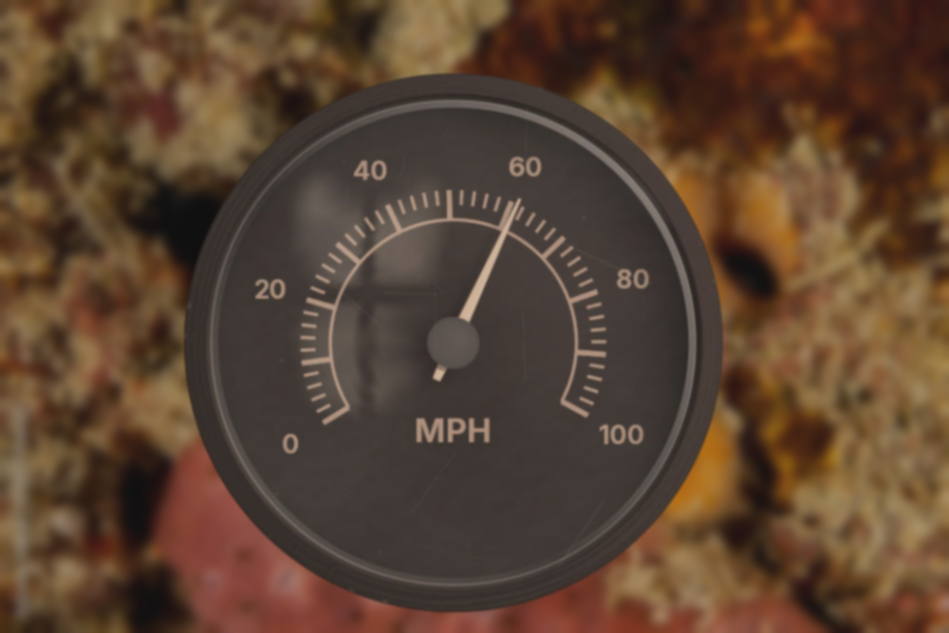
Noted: {"value": 61, "unit": "mph"}
